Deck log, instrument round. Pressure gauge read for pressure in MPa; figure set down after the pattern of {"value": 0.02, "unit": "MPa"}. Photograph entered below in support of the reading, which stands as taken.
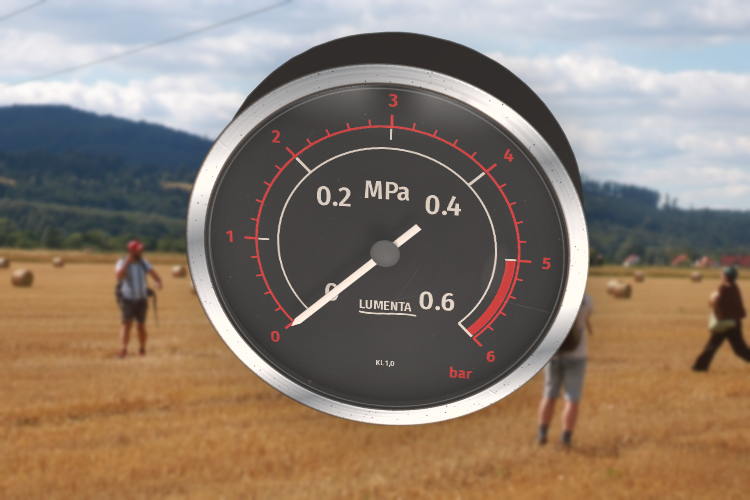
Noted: {"value": 0, "unit": "MPa"}
